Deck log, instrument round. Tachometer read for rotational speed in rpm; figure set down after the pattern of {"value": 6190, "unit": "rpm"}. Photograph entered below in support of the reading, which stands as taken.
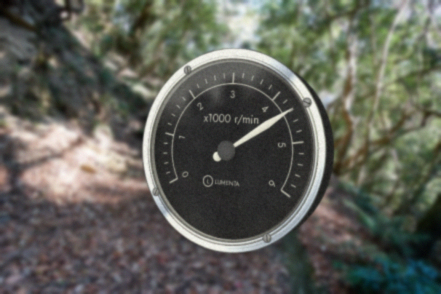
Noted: {"value": 4400, "unit": "rpm"}
